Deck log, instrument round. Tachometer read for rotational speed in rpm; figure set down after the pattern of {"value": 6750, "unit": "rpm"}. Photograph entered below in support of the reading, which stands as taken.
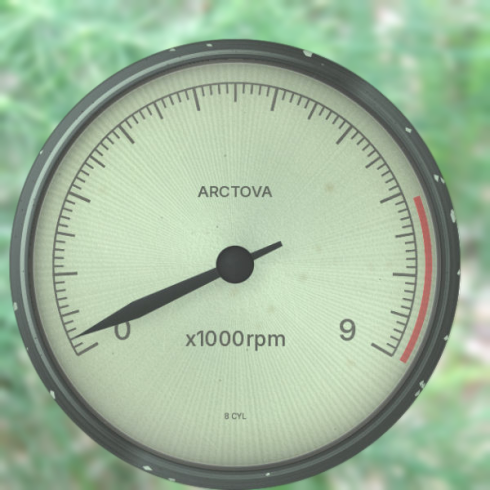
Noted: {"value": 200, "unit": "rpm"}
